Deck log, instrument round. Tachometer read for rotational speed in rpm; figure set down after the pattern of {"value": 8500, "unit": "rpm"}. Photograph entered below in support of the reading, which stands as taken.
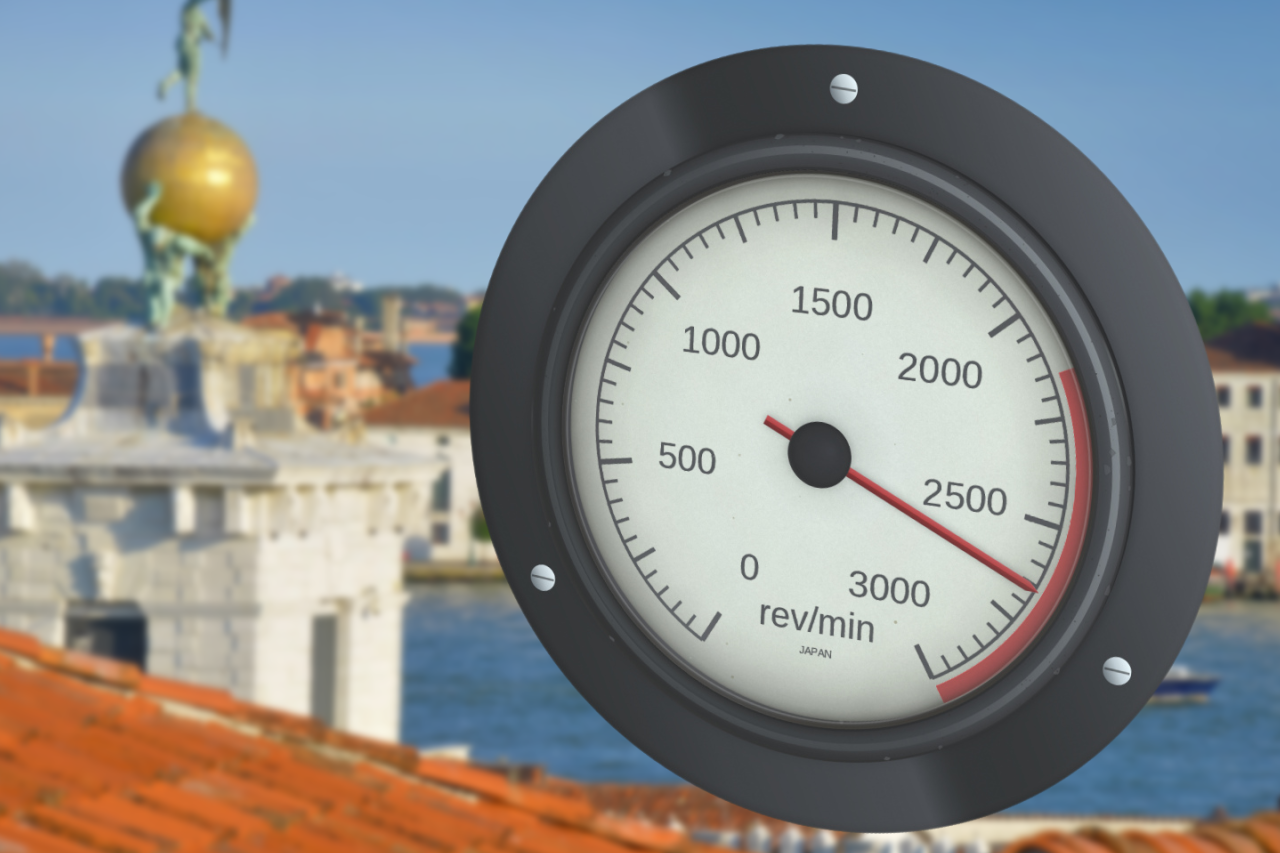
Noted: {"value": 2650, "unit": "rpm"}
